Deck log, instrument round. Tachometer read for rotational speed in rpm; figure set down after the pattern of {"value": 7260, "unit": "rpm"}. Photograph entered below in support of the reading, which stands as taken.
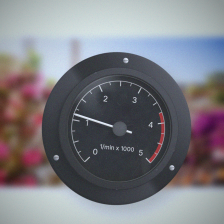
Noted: {"value": 1125, "unit": "rpm"}
